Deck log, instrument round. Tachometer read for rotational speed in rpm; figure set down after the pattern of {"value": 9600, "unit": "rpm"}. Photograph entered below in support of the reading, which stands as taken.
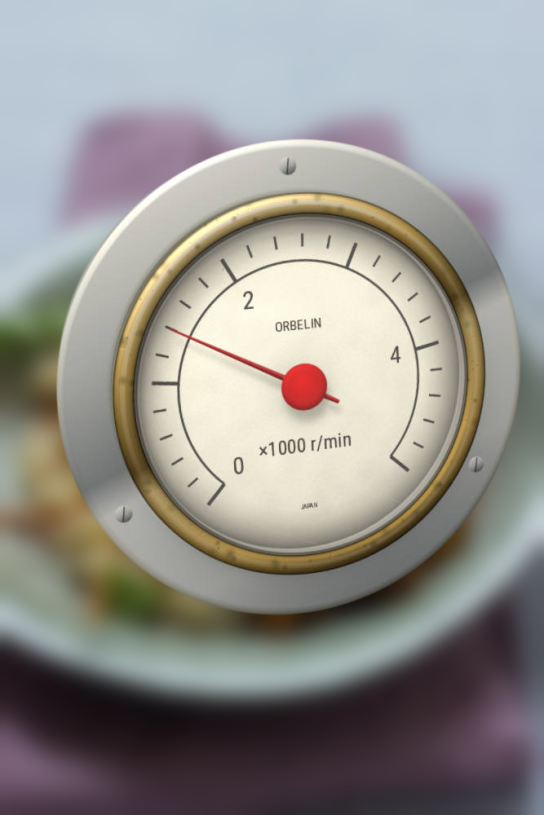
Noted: {"value": 1400, "unit": "rpm"}
